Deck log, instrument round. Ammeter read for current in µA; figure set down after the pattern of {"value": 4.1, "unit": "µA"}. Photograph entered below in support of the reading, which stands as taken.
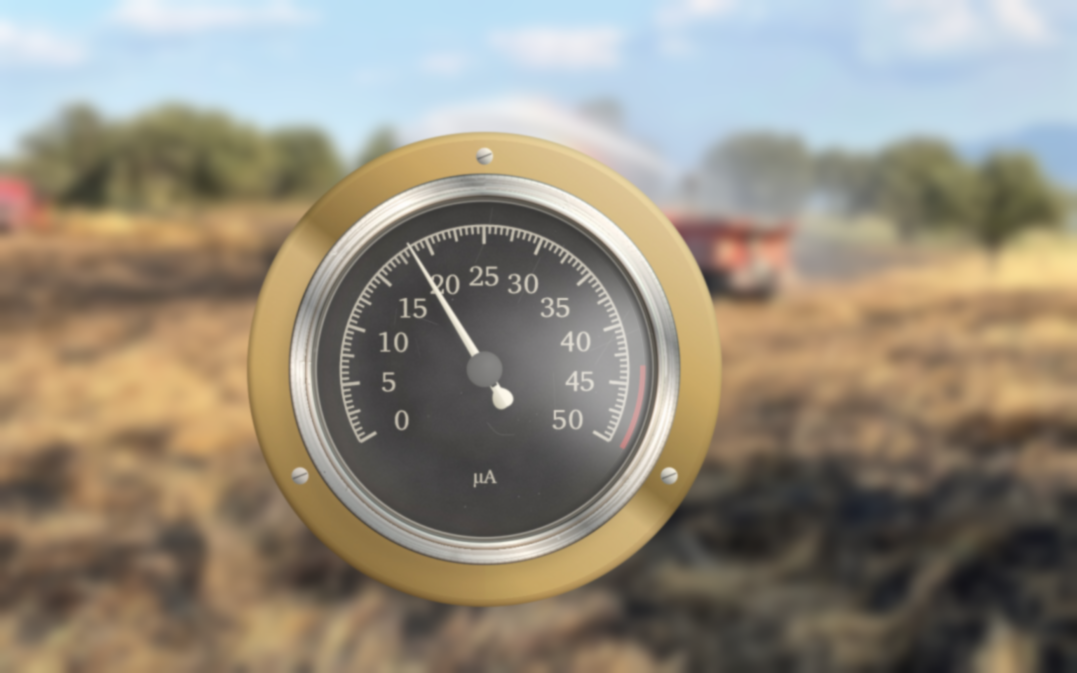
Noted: {"value": 18.5, "unit": "µA"}
